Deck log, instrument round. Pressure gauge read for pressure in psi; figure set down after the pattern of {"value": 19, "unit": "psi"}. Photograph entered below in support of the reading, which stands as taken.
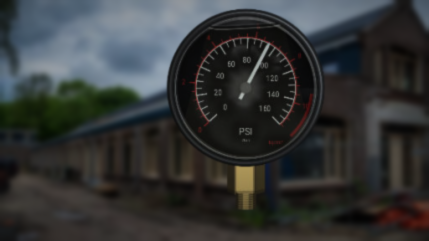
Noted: {"value": 95, "unit": "psi"}
